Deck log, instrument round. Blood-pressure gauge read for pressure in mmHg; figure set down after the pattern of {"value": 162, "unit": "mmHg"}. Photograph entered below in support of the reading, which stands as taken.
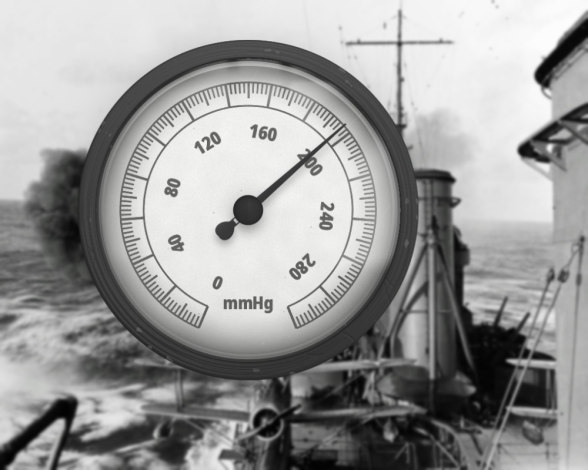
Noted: {"value": 196, "unit": "mmHg"}
